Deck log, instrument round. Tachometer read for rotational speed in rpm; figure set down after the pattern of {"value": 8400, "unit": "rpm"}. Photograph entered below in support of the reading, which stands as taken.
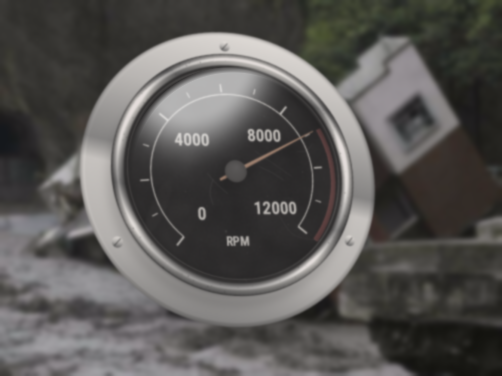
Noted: {"value": 9000, "unit": "rpm"}
